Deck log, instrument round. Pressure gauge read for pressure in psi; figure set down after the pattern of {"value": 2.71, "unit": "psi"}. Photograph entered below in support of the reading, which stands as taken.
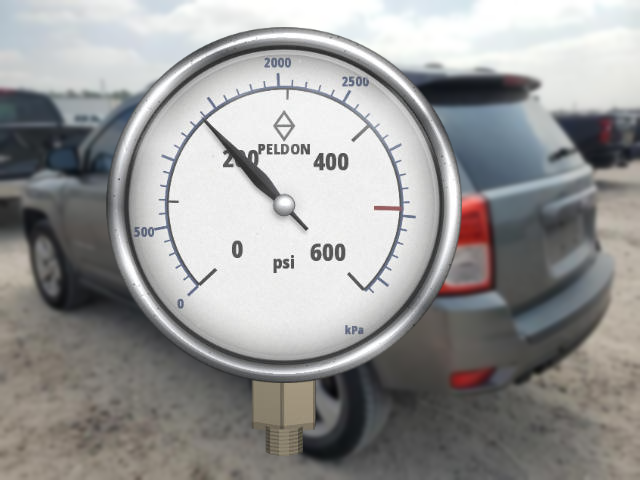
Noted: {"value": 200, "unit": "psi"}
